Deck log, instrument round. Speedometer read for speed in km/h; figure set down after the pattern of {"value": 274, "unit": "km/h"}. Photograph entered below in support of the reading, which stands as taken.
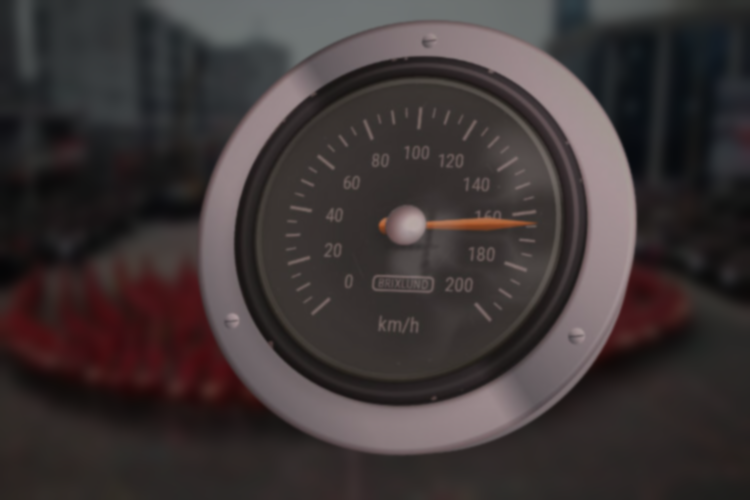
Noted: {"value": 165, "unit": "km/h"}
